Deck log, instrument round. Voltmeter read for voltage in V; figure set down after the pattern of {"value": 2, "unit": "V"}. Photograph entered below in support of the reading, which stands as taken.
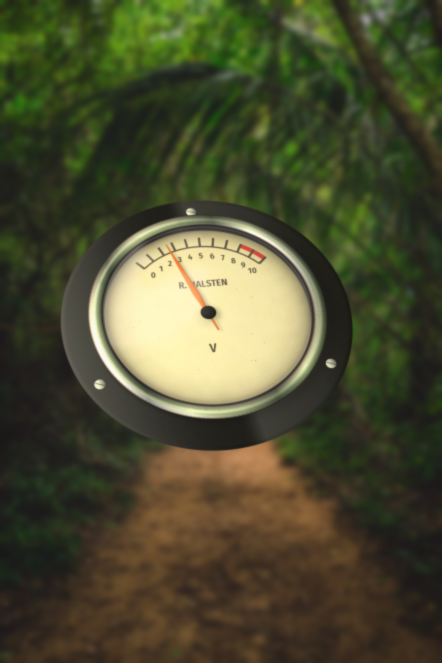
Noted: {"value": 2.5, "unit": "V"}
